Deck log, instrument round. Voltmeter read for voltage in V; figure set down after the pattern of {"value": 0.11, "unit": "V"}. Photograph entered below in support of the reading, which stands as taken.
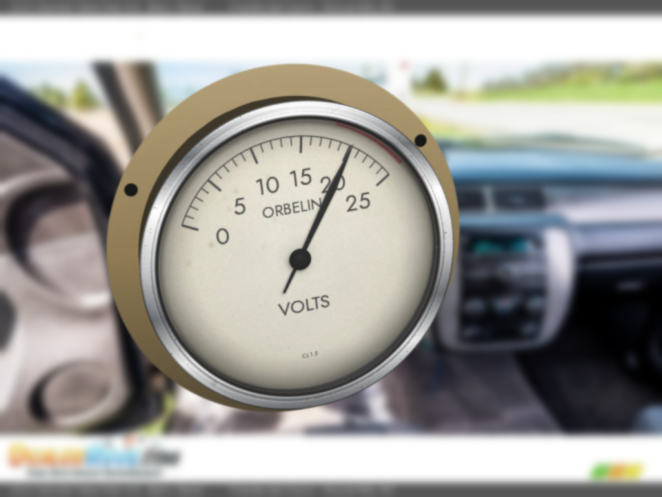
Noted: {"value": 20, "unit": "V"}
